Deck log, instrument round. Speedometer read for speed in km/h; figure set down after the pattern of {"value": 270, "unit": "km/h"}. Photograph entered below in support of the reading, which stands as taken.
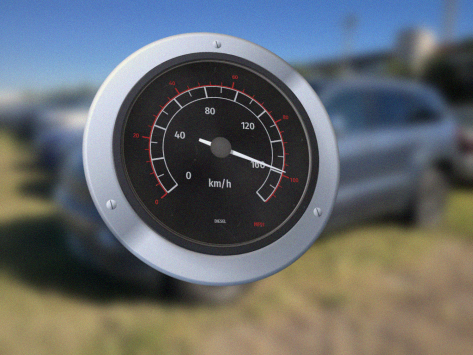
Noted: {"value": 160, "unit": "km/h"}
